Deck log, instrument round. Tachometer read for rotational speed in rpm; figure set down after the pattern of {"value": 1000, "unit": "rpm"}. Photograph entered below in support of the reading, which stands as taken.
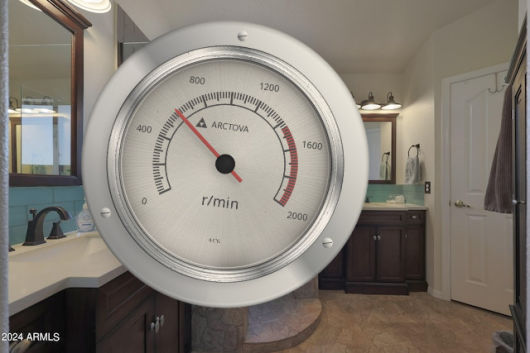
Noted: {"value": 600, "unit": "rpm"}
